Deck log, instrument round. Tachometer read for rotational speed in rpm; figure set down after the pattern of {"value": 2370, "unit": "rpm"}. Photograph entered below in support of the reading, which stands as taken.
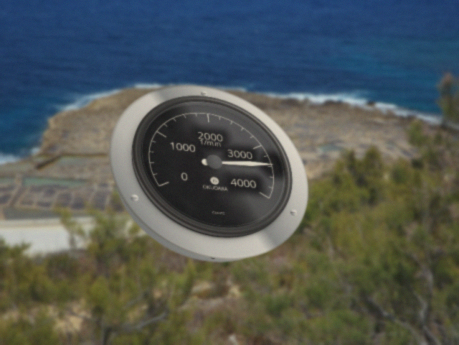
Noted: {"value": 3400, "unit": "rpm"}
